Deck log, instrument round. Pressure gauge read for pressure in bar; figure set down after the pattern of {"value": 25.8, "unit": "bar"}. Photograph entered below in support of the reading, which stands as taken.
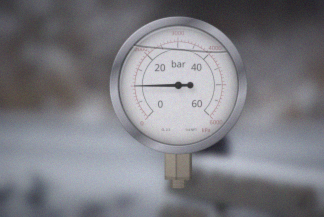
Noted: {"value": 10, "unit": "bar"}
